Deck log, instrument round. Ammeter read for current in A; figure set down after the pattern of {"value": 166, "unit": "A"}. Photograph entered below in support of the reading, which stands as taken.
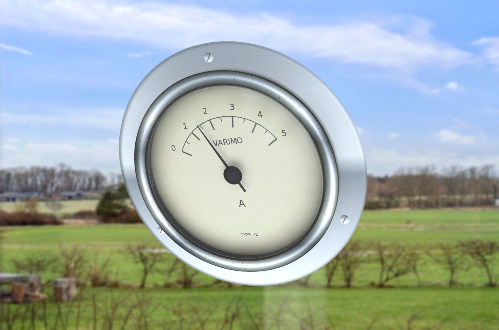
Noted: {"value": 1.5, "unit": "A"}
